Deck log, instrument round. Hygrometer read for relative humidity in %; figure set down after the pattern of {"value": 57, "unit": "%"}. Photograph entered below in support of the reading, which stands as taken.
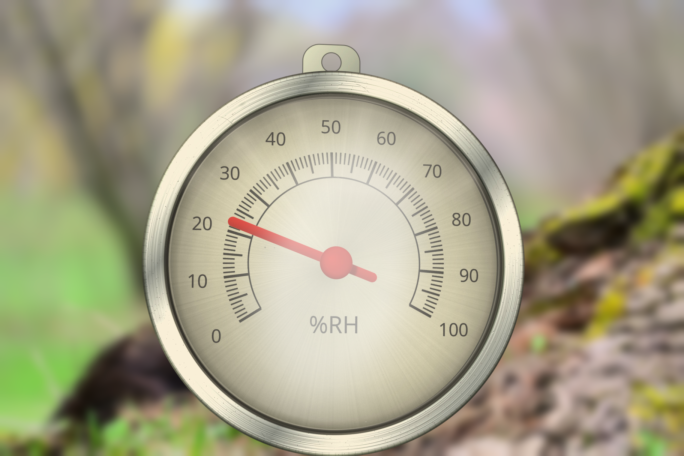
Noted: {"value": 22, "unit": "%"}
